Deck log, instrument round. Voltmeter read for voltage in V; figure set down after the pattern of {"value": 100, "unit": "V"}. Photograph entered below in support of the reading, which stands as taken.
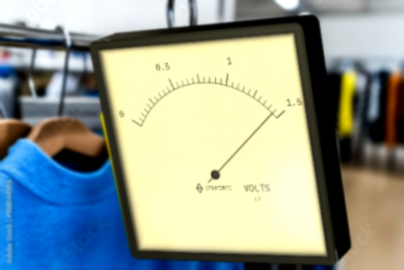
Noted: {"value": 1.45, "unit": "V"}
